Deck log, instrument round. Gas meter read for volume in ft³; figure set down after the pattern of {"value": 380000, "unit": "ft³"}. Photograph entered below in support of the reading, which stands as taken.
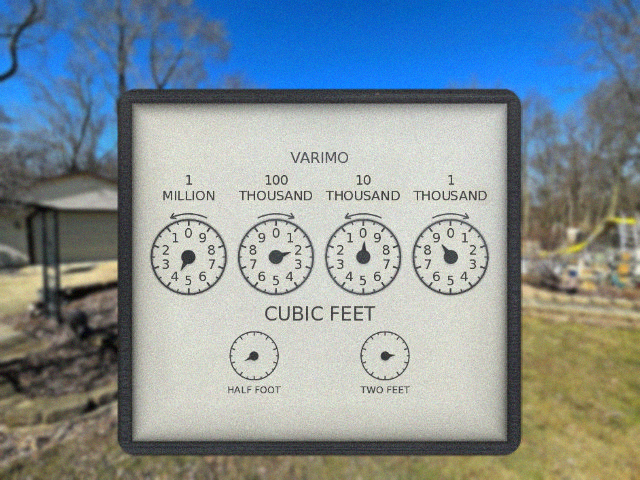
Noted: {"value": 419900, "unit": "ft³"}
